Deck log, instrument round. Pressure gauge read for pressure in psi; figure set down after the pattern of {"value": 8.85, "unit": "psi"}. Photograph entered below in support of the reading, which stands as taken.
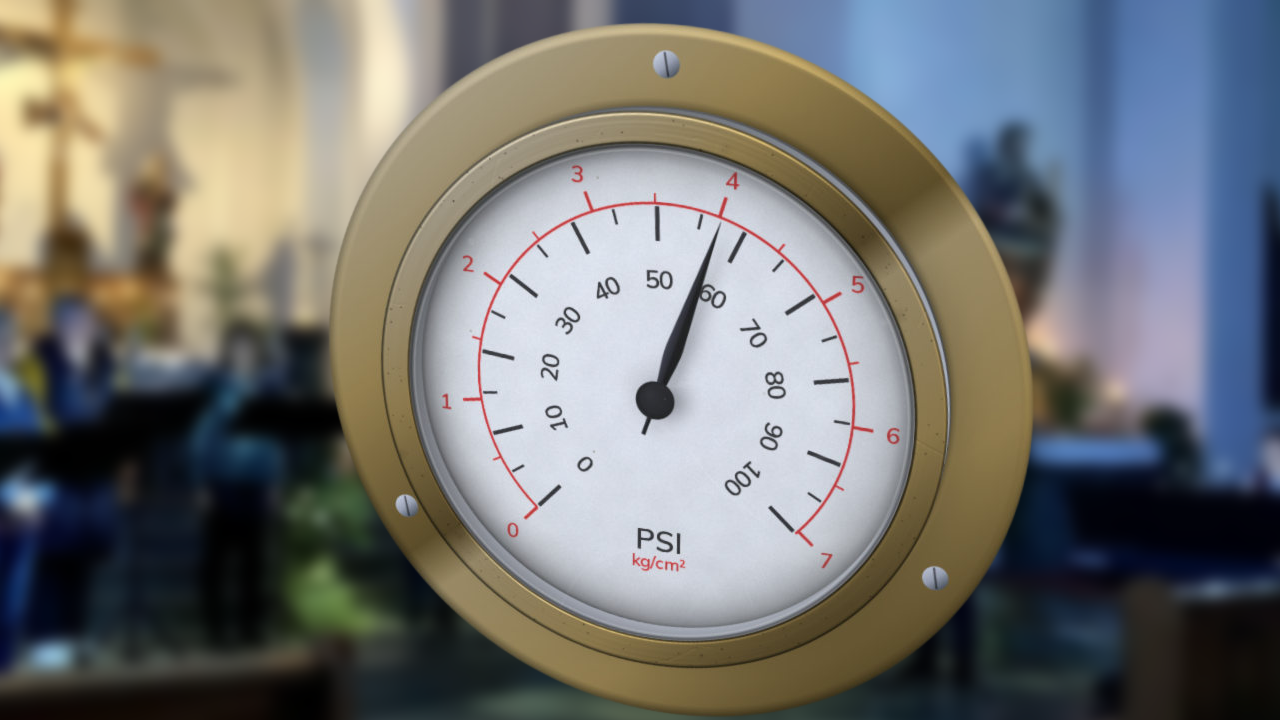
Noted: {"value": 57.5, "unit": "psi"}
